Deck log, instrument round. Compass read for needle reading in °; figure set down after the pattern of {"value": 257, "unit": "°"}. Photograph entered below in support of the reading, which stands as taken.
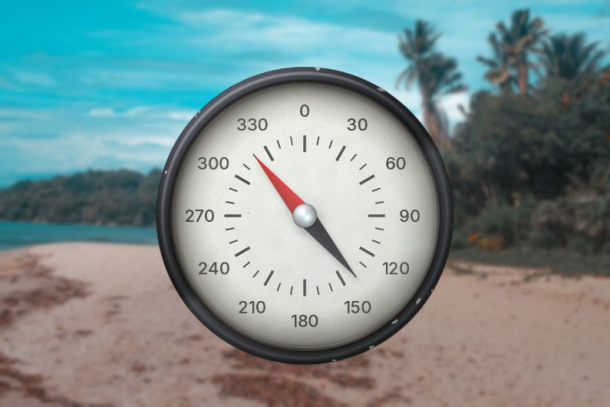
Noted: {"value": 320, "unit": "°"}
